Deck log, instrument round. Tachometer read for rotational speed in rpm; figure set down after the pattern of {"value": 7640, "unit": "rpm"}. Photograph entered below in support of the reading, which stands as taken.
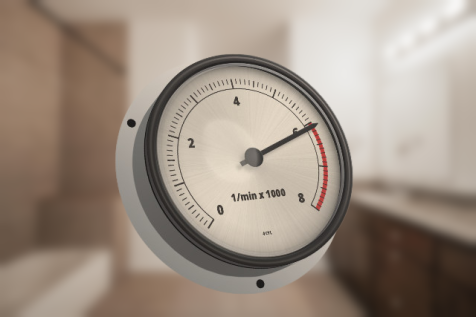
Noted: {"value": 6100, "unit": "rpm"}
